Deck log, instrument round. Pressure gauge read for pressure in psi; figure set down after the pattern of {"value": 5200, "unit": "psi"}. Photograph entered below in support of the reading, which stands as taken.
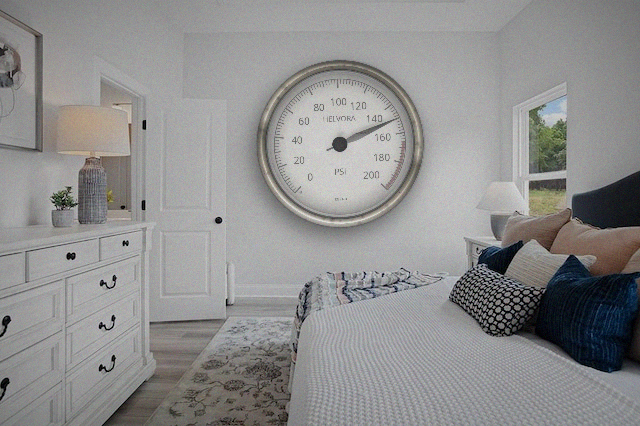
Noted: {"value": 150, "unit": "psi"}
